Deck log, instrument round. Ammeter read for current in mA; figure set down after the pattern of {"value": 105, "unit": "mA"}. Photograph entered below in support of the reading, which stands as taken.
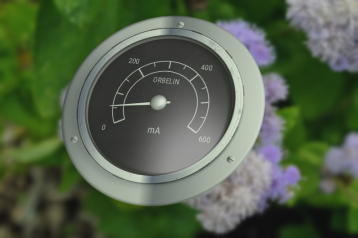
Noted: {"value": 50, "unit": "mA"}
